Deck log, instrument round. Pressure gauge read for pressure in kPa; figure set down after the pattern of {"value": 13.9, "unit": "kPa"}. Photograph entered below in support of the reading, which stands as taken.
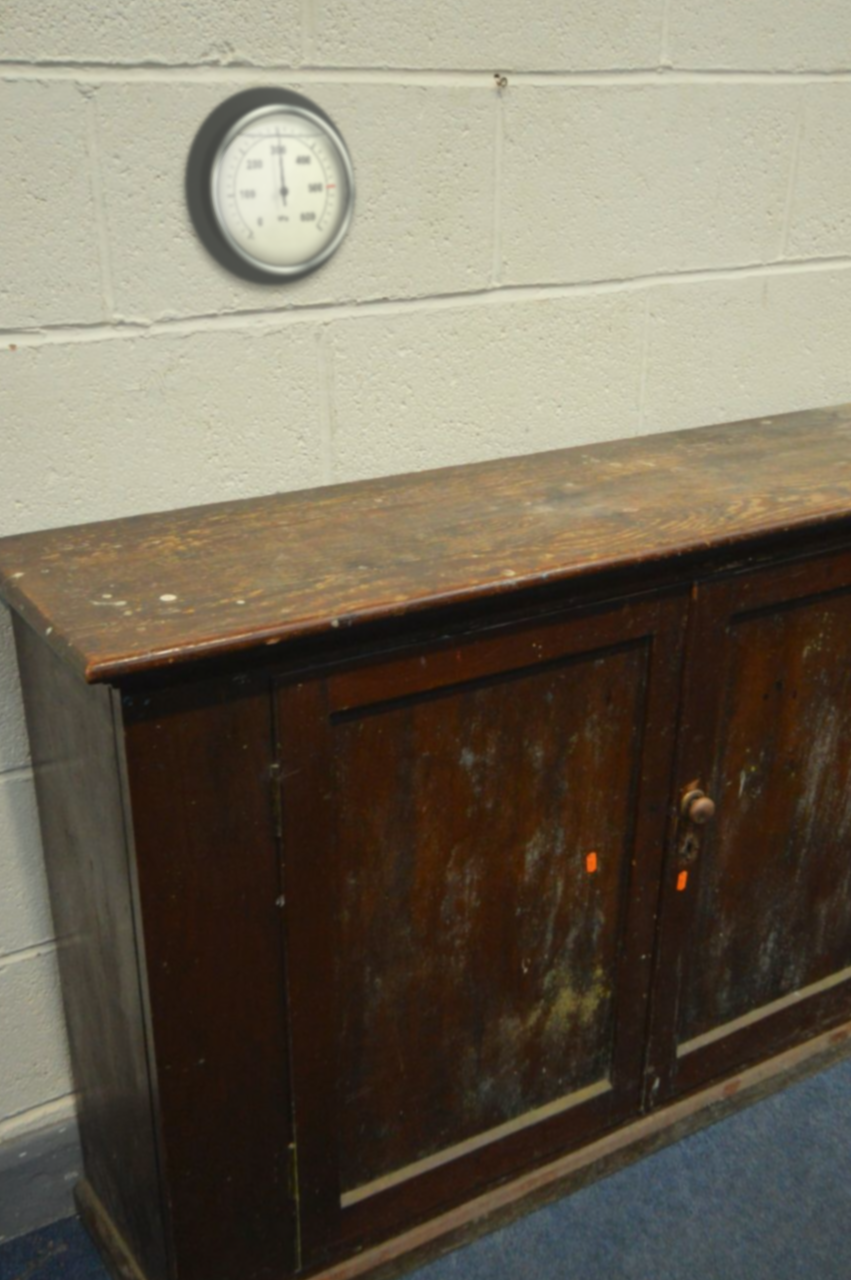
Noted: {"value": 300, "unit": "kPa"}
